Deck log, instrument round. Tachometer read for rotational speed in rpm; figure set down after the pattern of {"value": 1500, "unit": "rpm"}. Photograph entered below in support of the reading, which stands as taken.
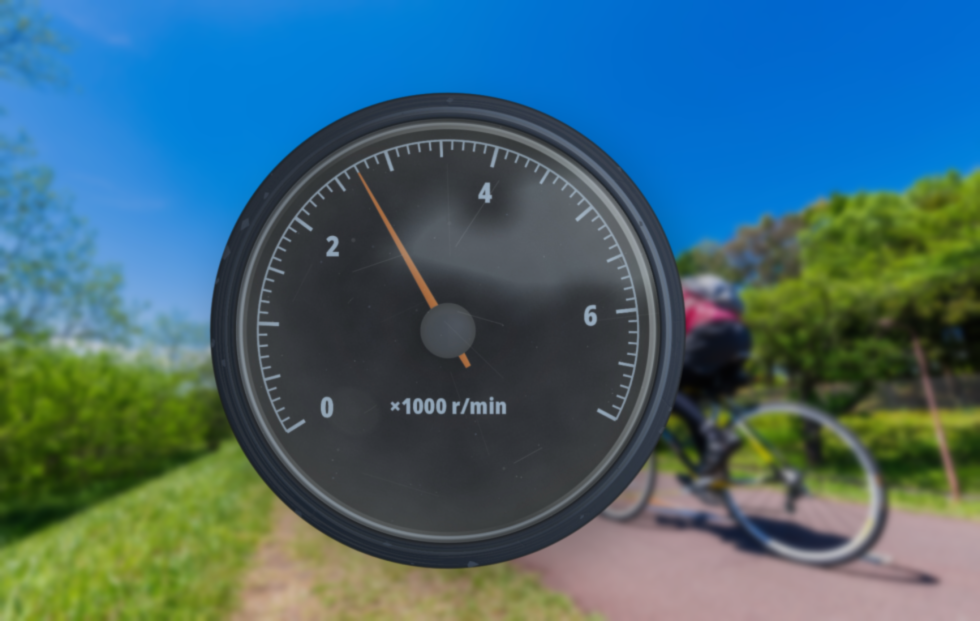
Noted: {"value": 2700, "unit": "rpm"}
